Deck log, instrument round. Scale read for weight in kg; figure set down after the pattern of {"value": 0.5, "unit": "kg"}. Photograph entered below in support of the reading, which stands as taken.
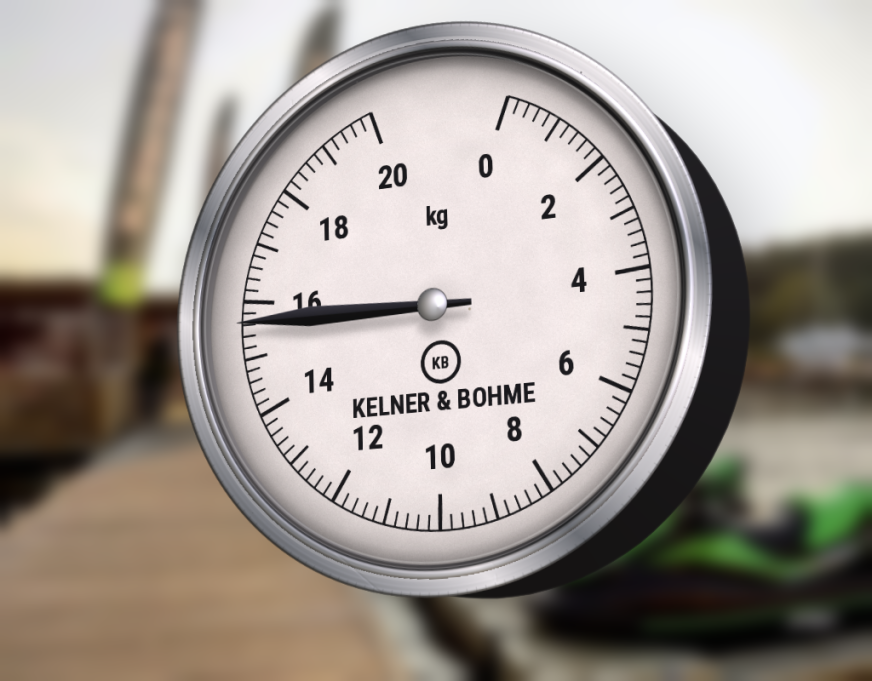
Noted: {"value": 15.6, "unit": "kg"}
